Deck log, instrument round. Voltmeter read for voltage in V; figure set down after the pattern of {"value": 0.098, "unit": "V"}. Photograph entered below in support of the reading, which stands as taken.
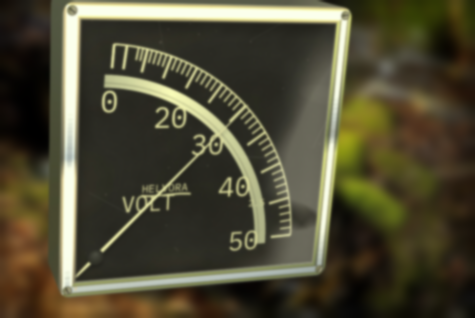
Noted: {"value": 30, "unit": "V"}
